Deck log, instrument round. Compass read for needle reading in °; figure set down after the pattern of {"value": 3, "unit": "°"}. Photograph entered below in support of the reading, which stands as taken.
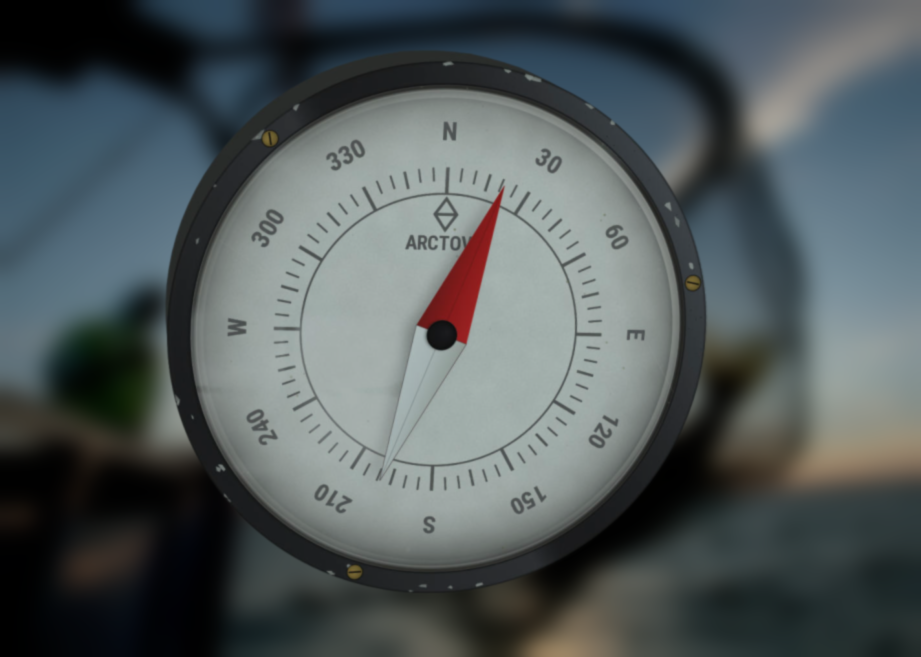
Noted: {"value": 20, "unit": "°"}
